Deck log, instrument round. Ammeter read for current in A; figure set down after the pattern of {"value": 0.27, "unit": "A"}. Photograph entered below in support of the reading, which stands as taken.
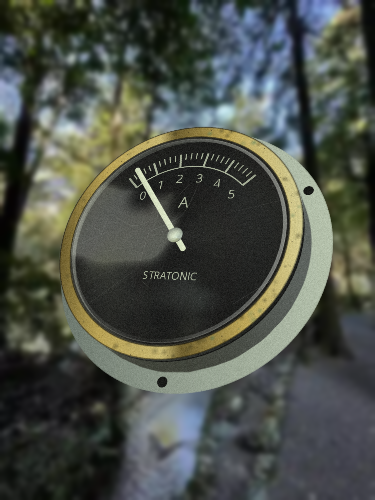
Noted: {"value": 0.4, "unit": "A"}
